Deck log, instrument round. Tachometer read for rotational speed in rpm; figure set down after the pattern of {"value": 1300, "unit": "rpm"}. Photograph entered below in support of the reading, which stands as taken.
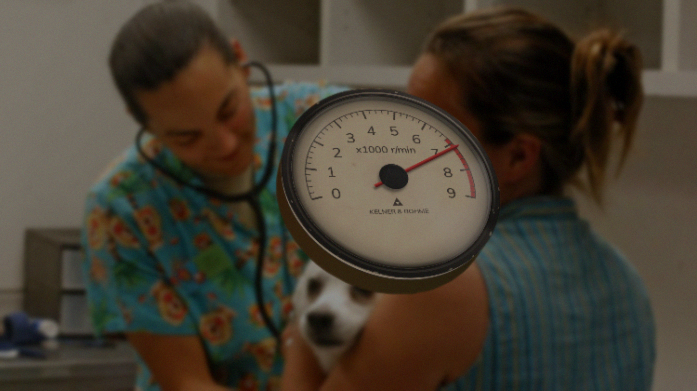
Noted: {"value": 7200, "unit": "rpm"}
